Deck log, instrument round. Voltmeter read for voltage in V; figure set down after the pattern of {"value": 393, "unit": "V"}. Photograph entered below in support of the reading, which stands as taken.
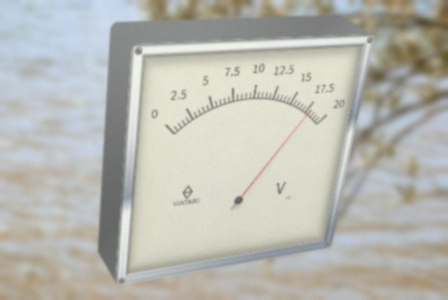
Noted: {"value": 17.5, "unit": "V"}
